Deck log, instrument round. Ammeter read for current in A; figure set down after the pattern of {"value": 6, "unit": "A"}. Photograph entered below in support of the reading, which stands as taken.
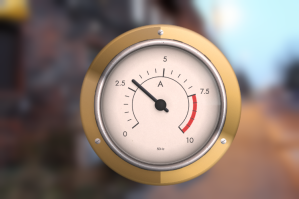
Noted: {"value": 3, "unit": "A"}
